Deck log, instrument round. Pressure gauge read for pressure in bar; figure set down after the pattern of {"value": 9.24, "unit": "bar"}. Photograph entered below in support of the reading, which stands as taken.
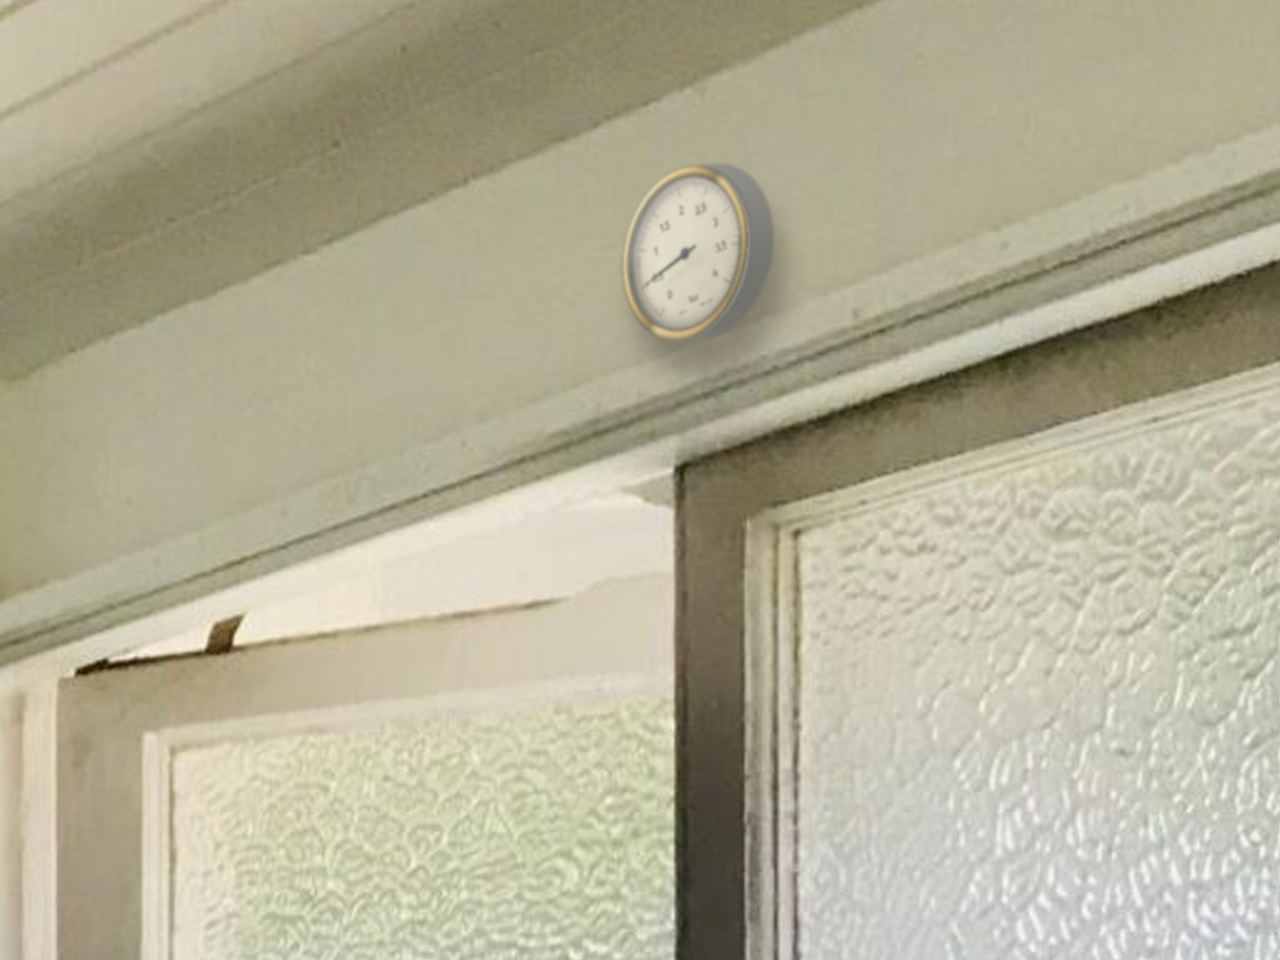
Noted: {"value": 0.5, "unit": "bar"}
